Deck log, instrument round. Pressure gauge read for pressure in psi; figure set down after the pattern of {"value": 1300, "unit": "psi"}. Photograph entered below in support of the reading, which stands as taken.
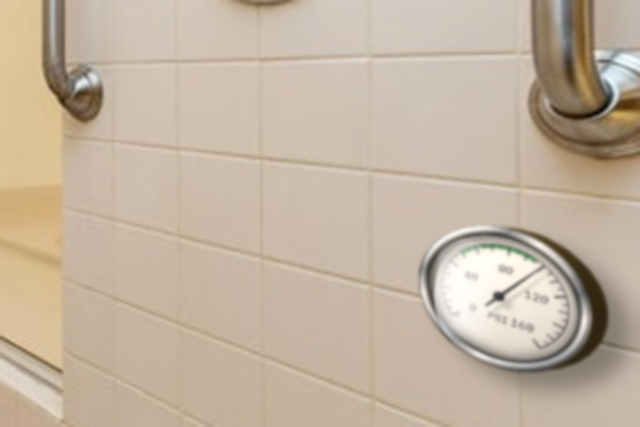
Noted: {"value": 100, "unit": "psi"}
